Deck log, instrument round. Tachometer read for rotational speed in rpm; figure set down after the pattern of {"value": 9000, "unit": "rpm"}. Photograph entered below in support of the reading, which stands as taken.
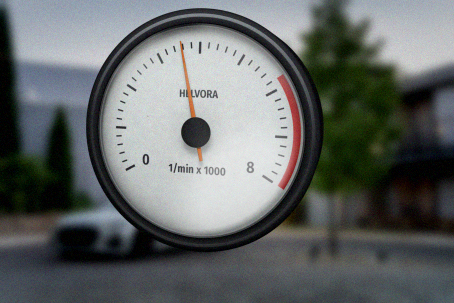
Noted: {"value": 3600, "unit": "rpm"}
